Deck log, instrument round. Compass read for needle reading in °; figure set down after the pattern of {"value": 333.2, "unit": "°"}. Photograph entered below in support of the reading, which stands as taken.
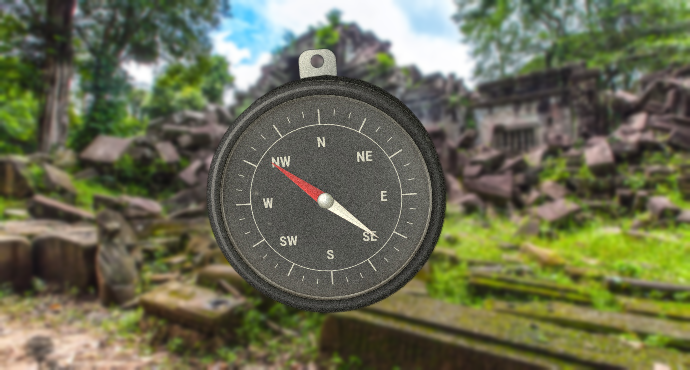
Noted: {"value": 310, "unit": "°"}
